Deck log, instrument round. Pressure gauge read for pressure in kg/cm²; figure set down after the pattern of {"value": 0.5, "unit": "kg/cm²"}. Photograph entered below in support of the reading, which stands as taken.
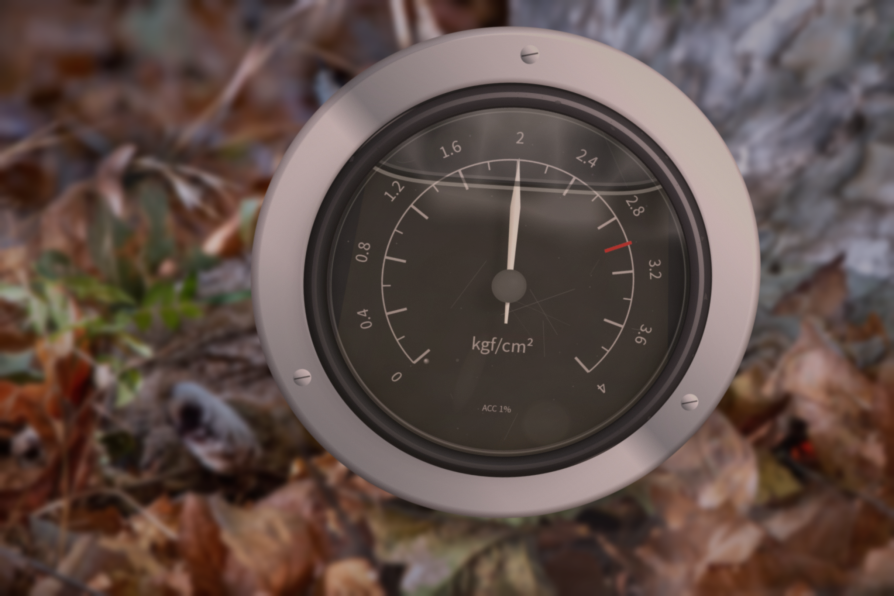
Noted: {"value": 2, "unit": "kg/cm²"}
